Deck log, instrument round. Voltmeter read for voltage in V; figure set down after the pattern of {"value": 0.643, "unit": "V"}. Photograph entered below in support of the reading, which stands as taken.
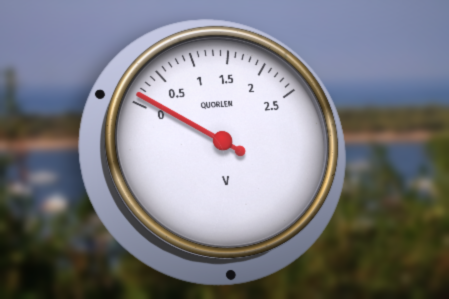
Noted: {"value": 0.1, "unit": "V"}
